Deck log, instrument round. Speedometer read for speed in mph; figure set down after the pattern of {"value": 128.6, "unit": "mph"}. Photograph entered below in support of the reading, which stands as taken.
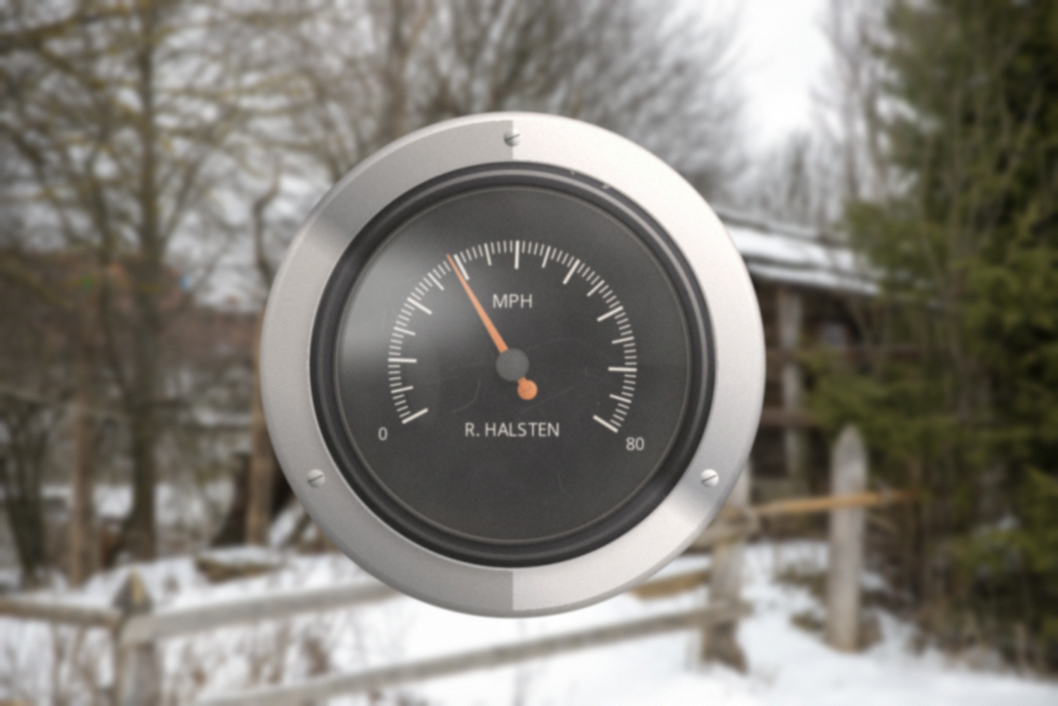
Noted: {"value": 29, "unit": "mph"}
